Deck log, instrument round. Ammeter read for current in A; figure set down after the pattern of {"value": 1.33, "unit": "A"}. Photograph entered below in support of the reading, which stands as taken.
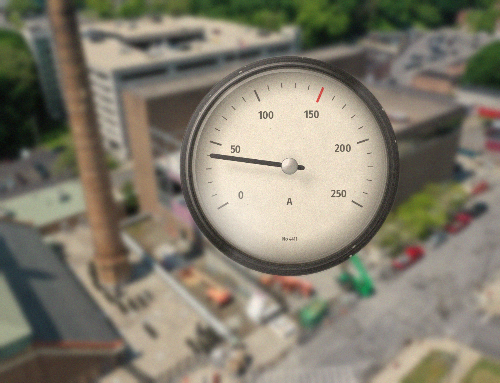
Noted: {"value": 40, "unit": "A"}
